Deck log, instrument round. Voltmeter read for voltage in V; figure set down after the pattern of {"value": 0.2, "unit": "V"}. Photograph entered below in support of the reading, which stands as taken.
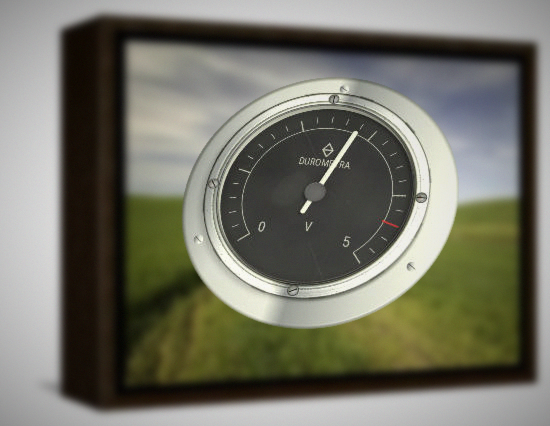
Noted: {"value": 2.8, "unit": "V"}
